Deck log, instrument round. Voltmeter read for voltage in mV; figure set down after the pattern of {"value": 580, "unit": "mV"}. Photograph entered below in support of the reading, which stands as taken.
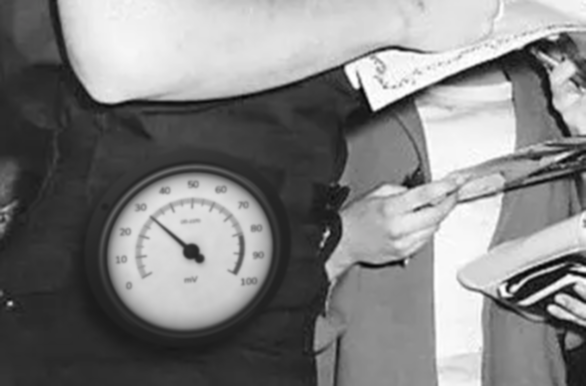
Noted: {"value": 30, "unit": "mV"}
